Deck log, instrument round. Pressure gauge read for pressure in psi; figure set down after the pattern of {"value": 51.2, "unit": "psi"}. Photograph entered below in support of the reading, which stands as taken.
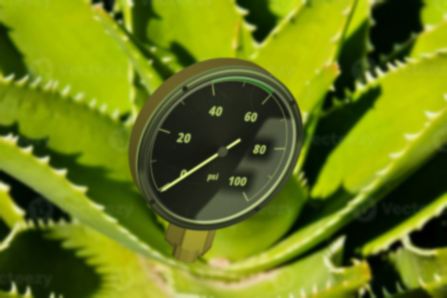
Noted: {"value": 0, "unit": "psi"}
